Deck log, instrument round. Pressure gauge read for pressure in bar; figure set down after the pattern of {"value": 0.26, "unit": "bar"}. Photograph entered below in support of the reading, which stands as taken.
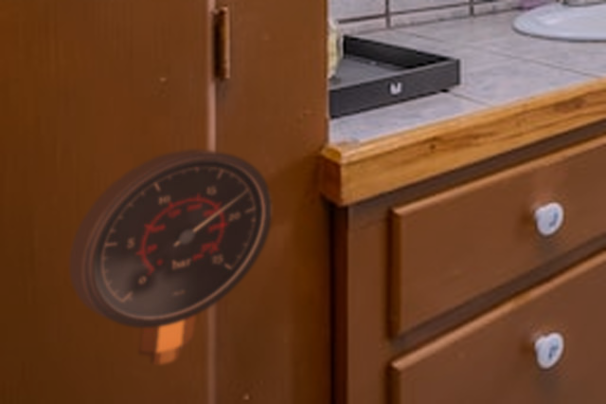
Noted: {"value": 18, "unit": "bar"}
